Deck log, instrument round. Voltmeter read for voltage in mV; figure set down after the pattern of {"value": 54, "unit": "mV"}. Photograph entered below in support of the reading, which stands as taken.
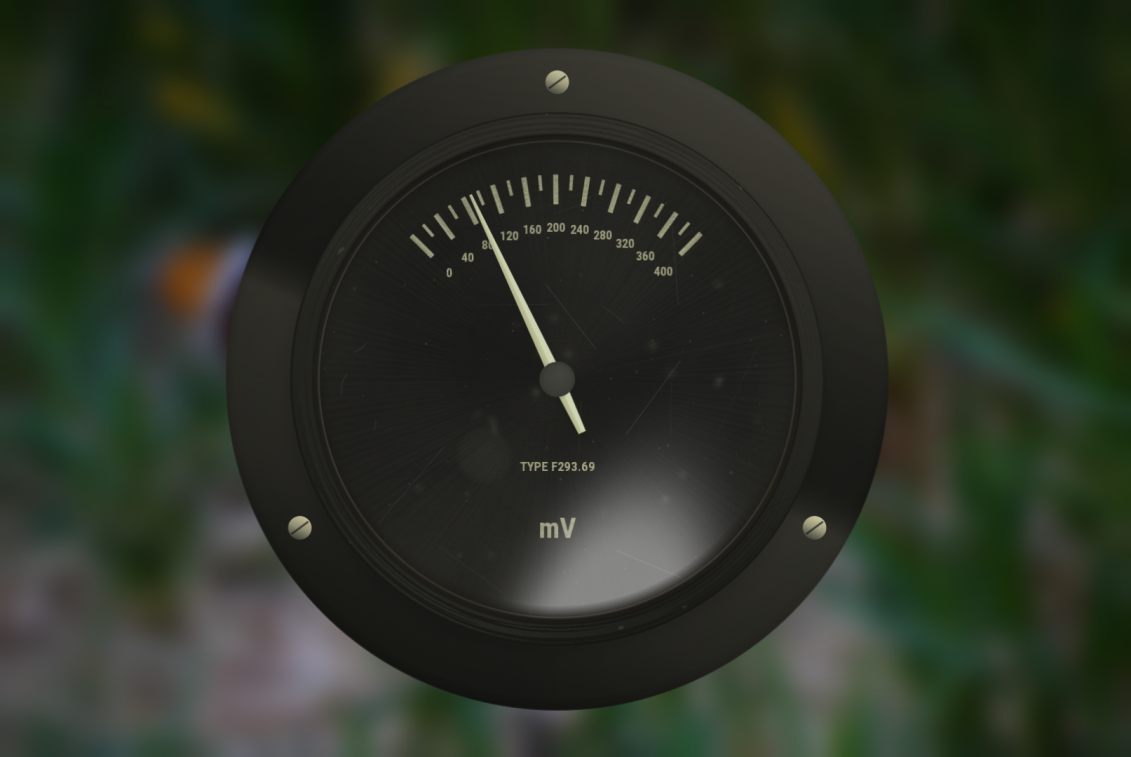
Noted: {"value": 90, "unit": "mV"}
